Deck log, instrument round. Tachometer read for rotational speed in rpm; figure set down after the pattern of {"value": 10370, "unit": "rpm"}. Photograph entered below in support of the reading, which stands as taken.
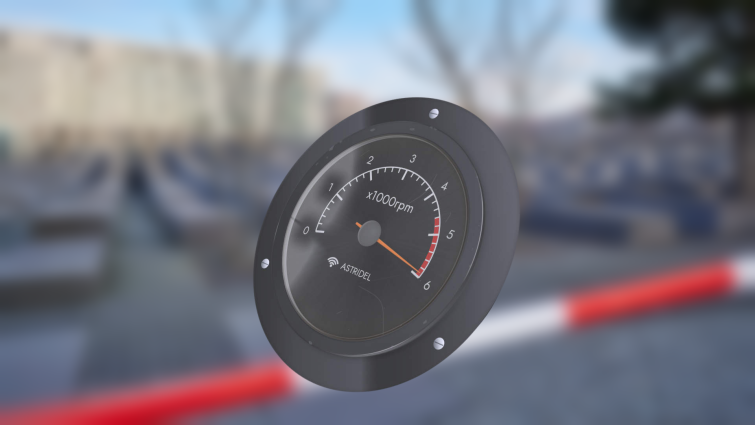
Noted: {"value": 5900, "unit": "rpm"}
